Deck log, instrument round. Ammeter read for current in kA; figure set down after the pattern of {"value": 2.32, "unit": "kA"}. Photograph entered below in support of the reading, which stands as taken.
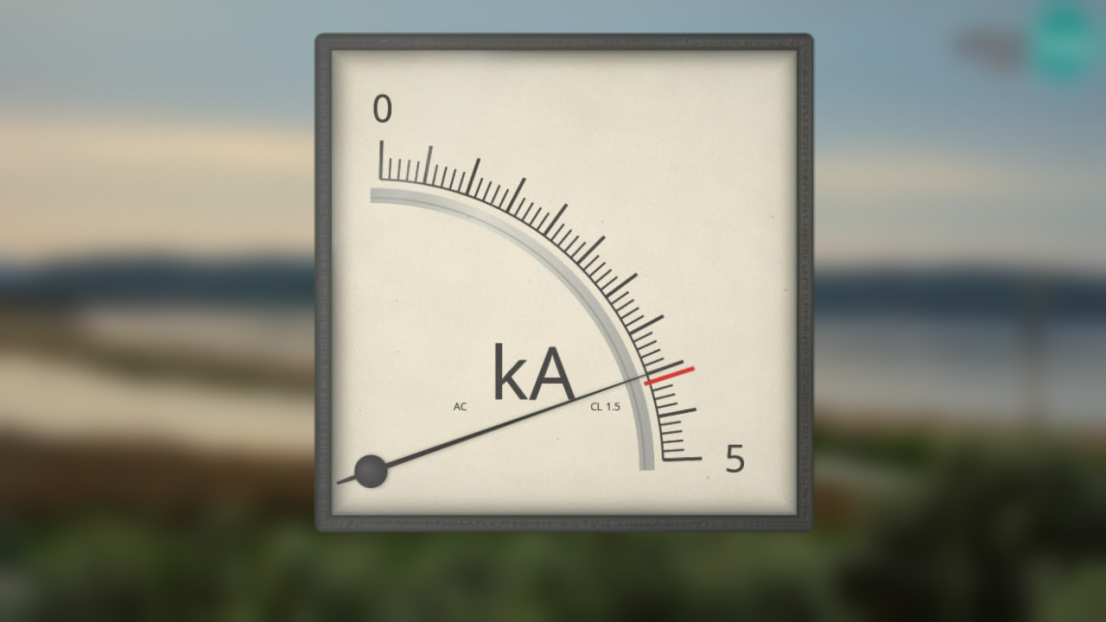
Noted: {"value": 4, "unit": "kA"}
